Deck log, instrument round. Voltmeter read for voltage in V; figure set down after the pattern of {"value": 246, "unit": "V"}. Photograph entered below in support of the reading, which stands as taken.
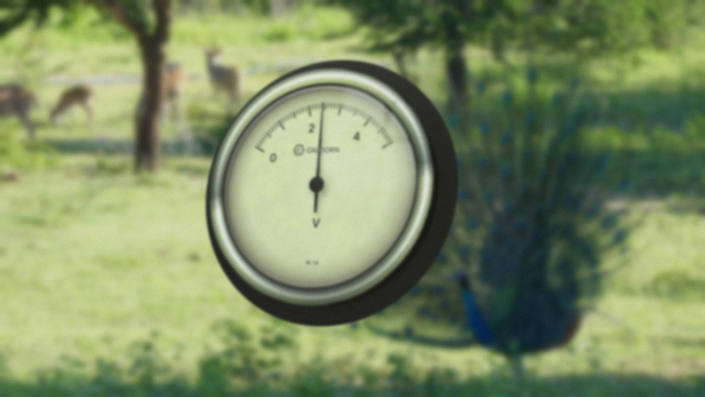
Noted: {"value": 2.5, "unit": "V"}
